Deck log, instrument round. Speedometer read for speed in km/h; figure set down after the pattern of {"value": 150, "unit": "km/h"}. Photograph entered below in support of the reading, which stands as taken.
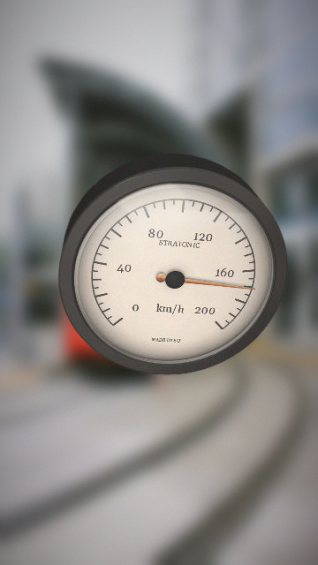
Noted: {"value": 170, "unit": "km/h"}
